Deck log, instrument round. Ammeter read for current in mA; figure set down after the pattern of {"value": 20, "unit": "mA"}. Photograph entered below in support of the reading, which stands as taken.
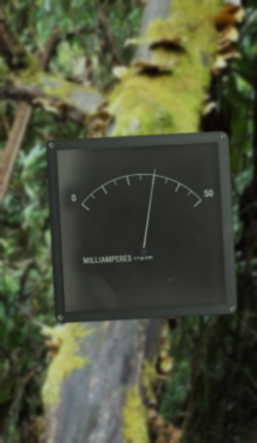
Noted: {"value": 30, "unit": "mA"}
